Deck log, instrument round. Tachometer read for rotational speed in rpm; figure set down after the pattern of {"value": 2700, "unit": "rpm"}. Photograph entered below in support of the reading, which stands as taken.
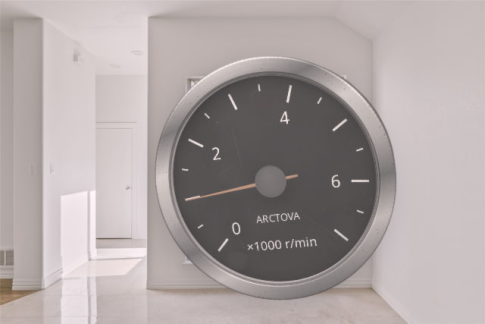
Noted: {"value": 1000, "unit": "rpm"}
